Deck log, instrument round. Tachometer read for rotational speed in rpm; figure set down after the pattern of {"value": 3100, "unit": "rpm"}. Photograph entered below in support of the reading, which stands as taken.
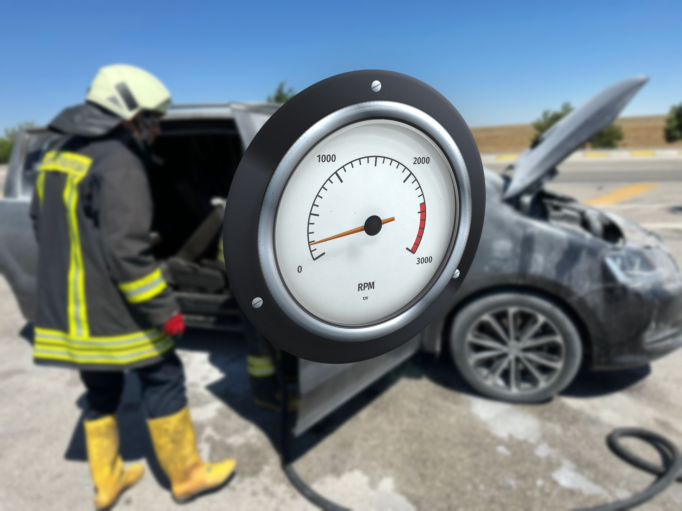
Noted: {"value": 200, "unit": "rpm"}
